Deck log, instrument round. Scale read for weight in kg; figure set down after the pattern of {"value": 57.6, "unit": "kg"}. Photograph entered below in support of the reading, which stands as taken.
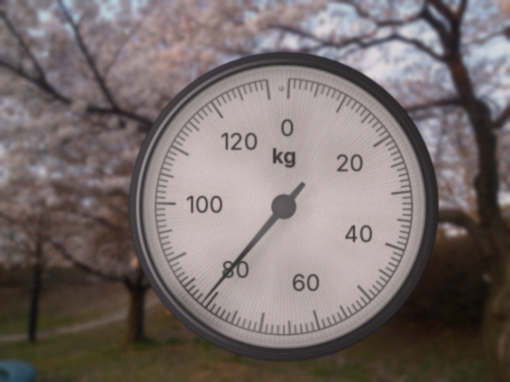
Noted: {"value": 81, "unit": "kg"}
